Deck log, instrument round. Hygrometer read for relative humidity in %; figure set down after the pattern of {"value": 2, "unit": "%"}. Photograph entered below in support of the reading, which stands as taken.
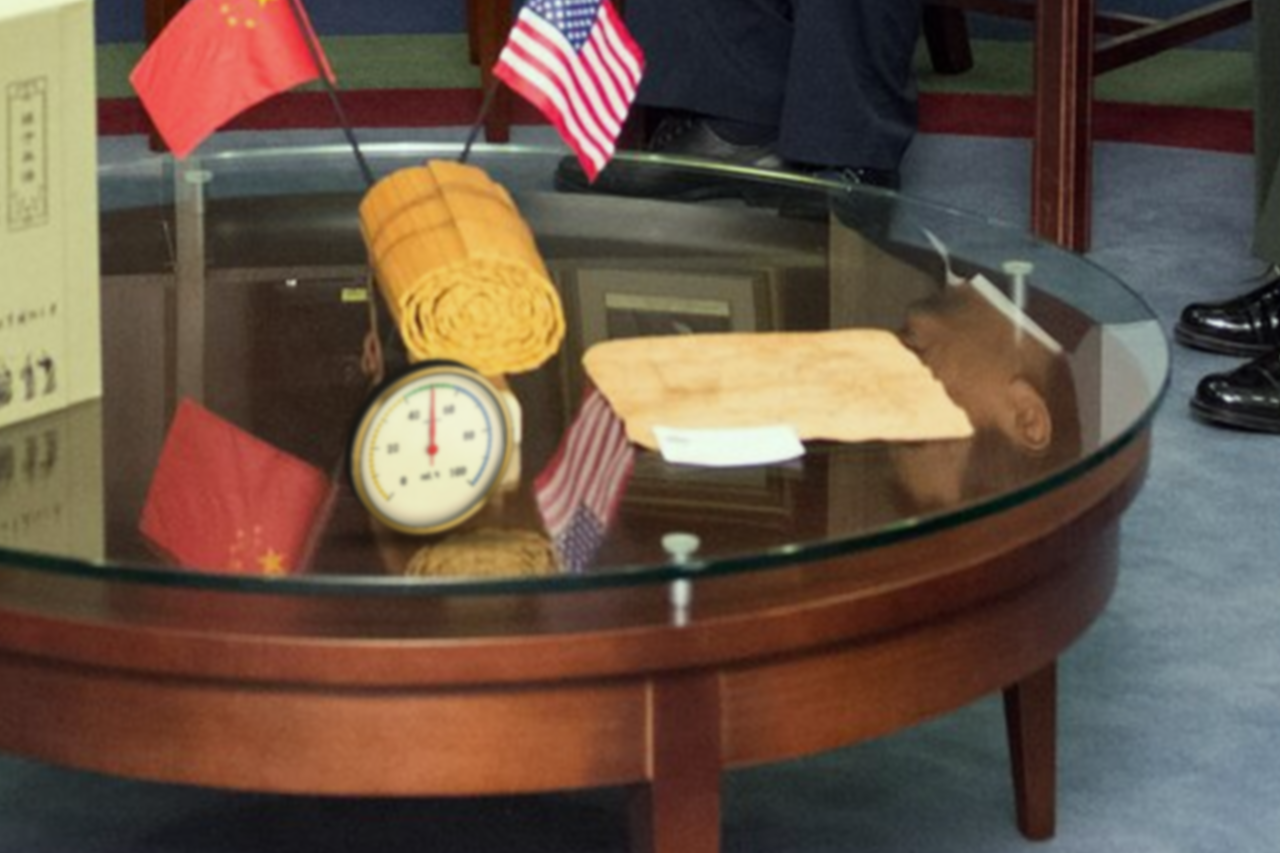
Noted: {"value": 50, "unit": "%"}
